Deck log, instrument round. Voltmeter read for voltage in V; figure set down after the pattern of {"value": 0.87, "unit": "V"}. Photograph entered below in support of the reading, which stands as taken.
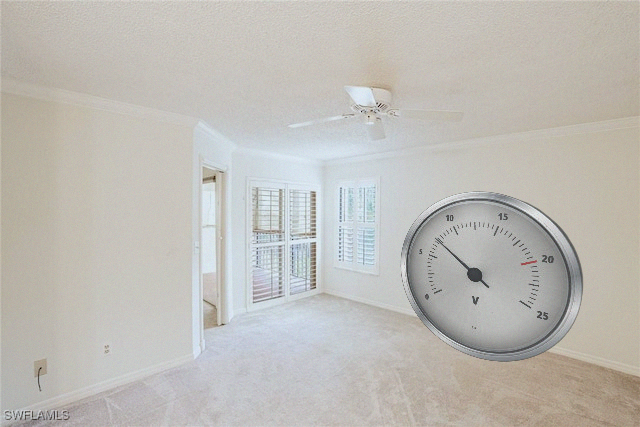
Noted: {"value": 7.5, "unit": "V"}
